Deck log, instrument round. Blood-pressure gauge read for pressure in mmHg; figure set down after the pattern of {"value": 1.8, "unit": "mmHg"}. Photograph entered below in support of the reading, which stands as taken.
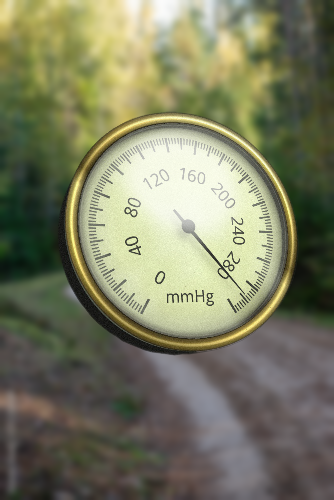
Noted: {"value": 290, "unit": "mmHg"}
